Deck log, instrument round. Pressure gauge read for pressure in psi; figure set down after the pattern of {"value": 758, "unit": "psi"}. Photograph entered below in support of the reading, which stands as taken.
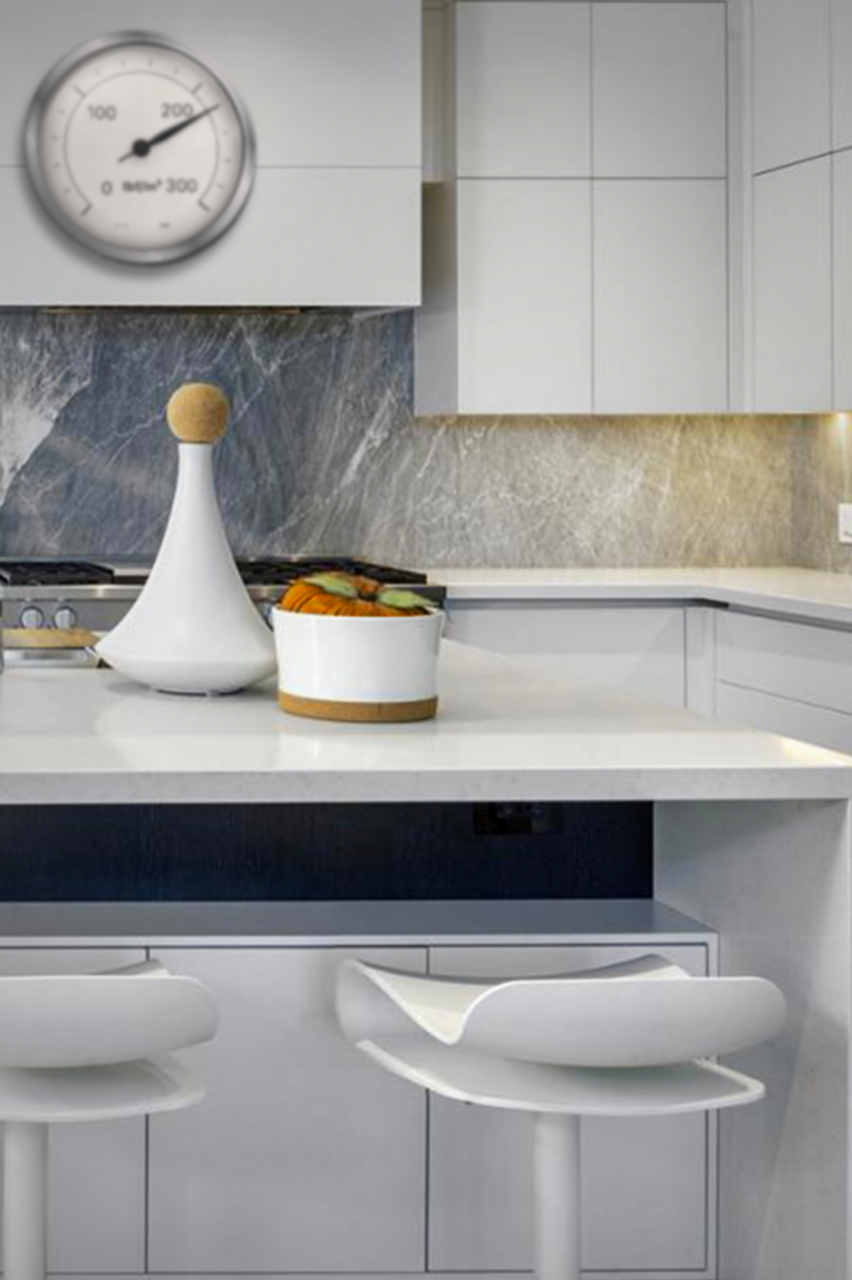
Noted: {"value": 220, "unit": "psi"}
